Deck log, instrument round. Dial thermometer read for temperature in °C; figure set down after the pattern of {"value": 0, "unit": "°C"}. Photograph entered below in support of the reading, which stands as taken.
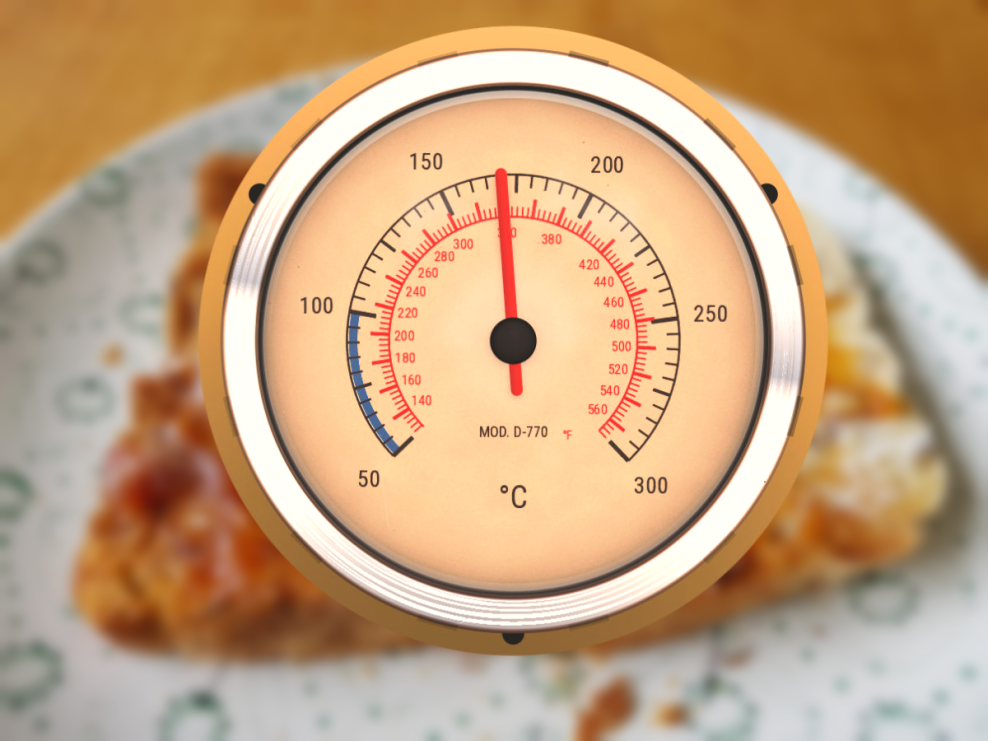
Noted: {"value": 170, "unit": "°C"}
